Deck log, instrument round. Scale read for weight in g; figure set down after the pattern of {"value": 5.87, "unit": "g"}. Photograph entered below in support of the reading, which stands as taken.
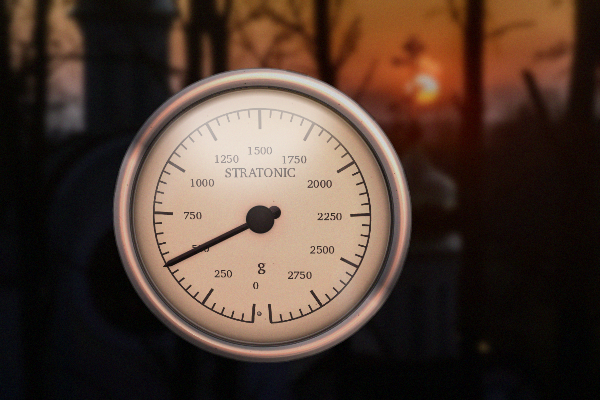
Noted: {"value": 500, "unit": "g"}
